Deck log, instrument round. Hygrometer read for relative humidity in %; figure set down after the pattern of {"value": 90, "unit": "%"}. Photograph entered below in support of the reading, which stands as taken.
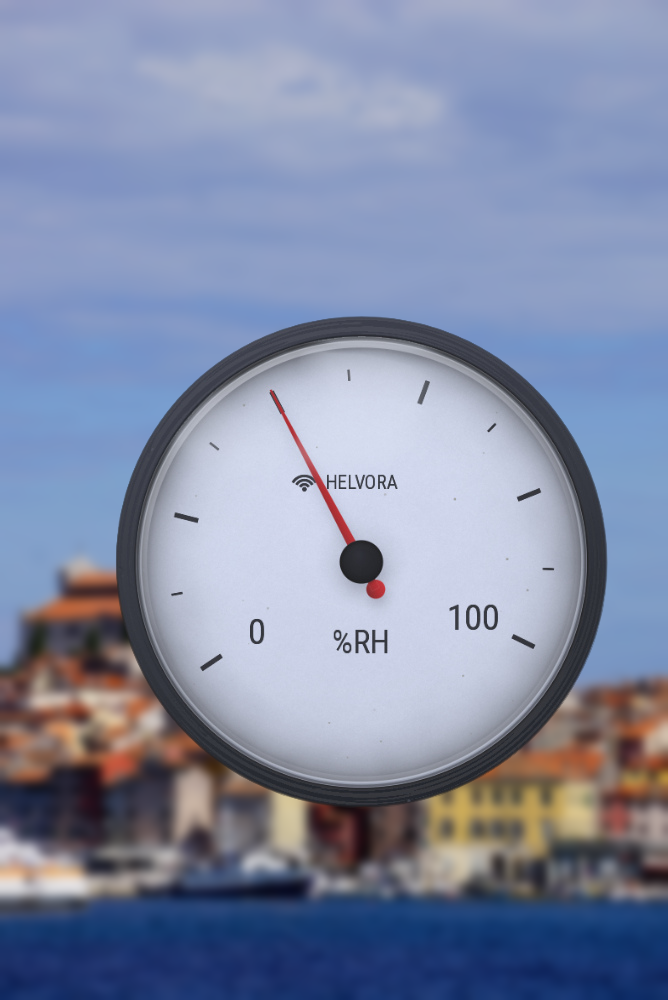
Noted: {"value": 40, "unit": "%"}
